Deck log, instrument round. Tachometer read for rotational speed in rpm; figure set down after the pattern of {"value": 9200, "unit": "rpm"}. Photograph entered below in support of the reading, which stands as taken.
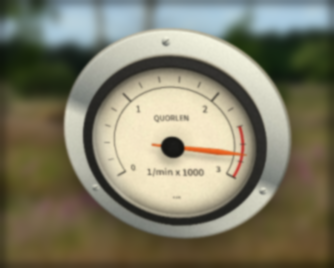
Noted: {"value": 2700, "unit": "rpm"}
